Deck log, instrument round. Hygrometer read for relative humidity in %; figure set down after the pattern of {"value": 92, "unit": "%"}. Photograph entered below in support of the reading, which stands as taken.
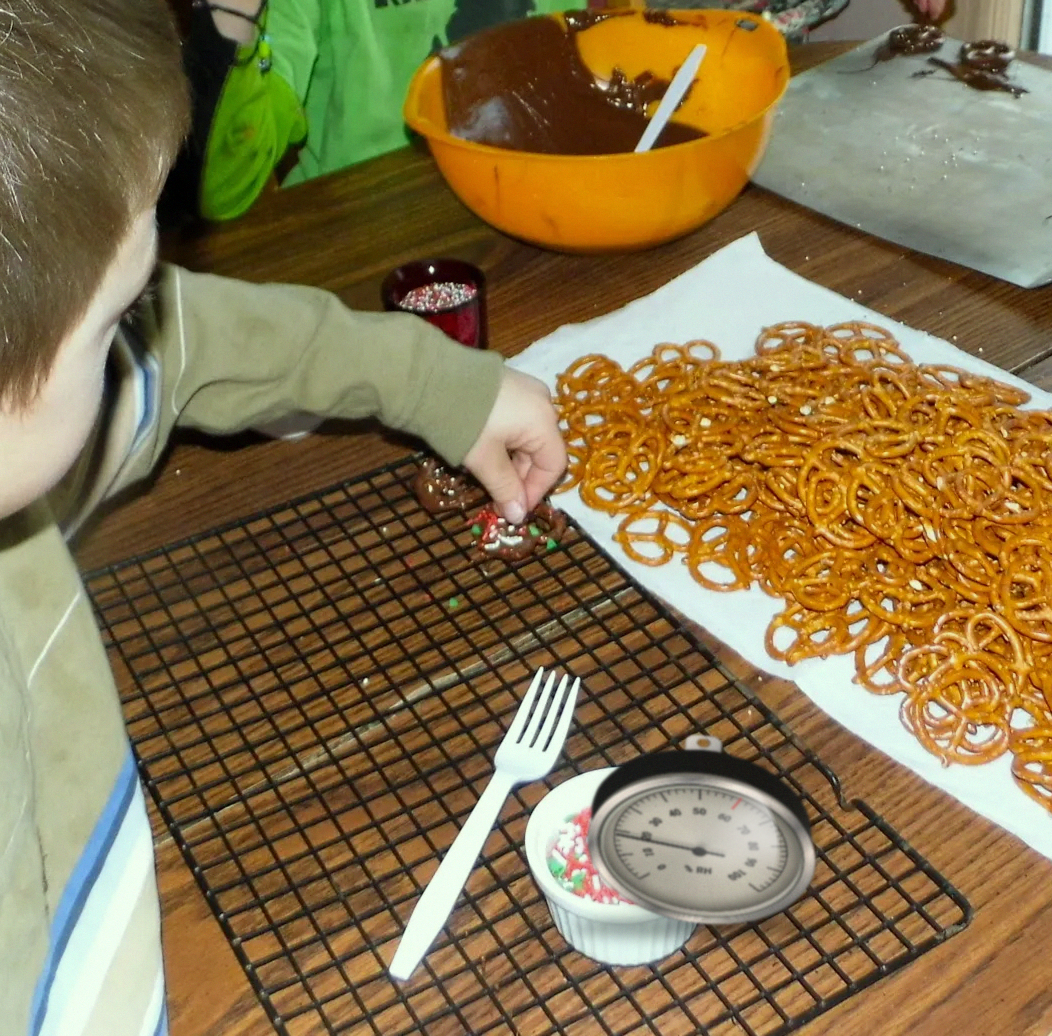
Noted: {"value": 20, "unit": "%"}
